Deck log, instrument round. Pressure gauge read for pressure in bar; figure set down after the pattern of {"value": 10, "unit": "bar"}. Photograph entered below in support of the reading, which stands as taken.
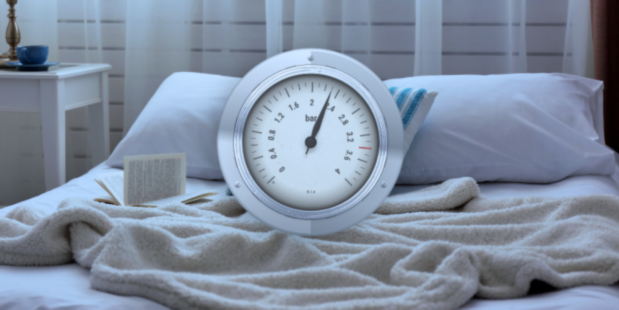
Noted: {"value": 2.3, "unit": "bar"}
